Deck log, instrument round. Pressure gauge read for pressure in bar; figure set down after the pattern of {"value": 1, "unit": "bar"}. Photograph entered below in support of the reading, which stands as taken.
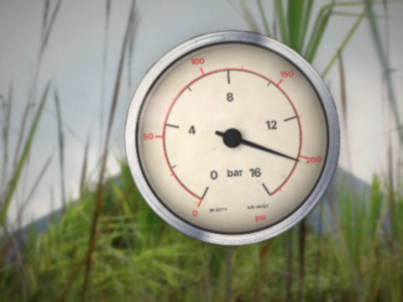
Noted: {"value": 14, "unit": "bar"}
